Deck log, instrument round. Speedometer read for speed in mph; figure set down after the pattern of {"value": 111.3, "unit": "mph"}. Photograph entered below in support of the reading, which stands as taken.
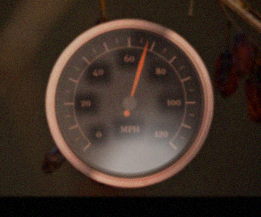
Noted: {"value": 67.5, "unit": "mph"}
